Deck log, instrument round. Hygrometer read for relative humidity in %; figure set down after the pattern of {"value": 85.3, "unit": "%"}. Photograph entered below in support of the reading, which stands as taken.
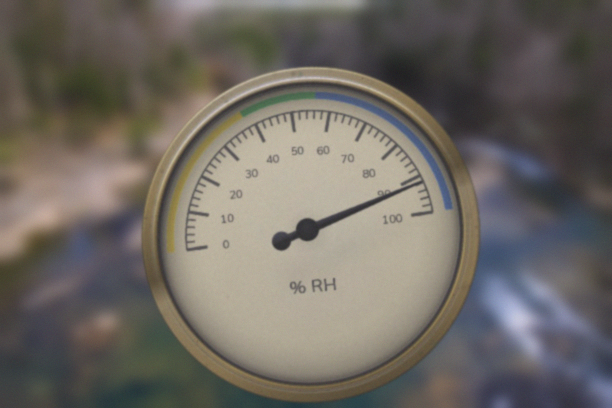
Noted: {"value": 92, "unit": "%"}
